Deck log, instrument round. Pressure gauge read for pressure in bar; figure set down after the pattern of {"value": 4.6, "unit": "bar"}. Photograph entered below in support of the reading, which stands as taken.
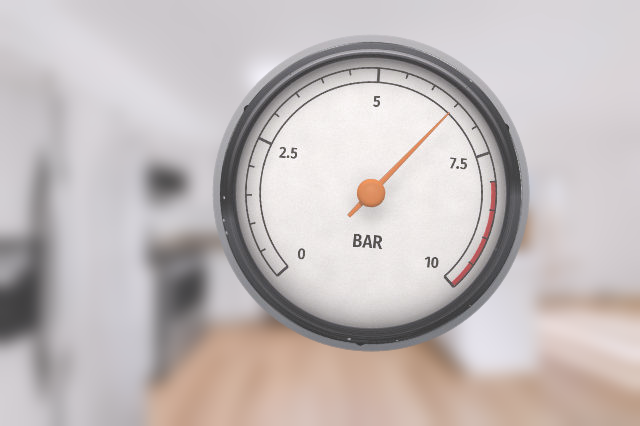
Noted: {"value": 6.5, "unit": "bar"}
